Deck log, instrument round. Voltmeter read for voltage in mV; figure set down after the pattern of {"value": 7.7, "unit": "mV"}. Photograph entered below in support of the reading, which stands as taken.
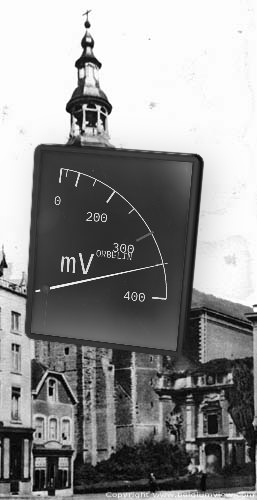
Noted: {"value": 350, "unit": "mV"}
